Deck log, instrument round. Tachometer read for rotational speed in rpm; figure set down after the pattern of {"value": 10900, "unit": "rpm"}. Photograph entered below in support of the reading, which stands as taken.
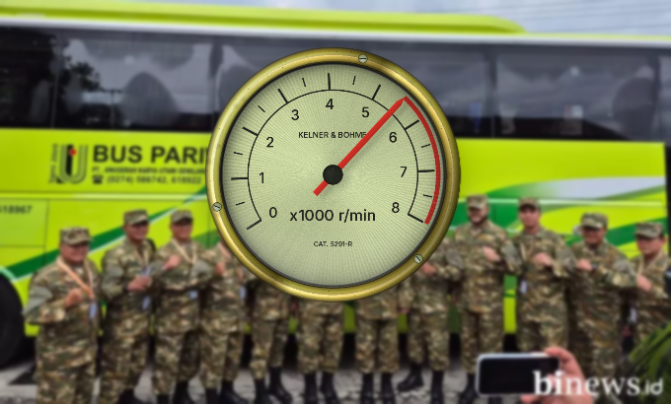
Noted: {"value": 5500, "unit": "rpm"}
